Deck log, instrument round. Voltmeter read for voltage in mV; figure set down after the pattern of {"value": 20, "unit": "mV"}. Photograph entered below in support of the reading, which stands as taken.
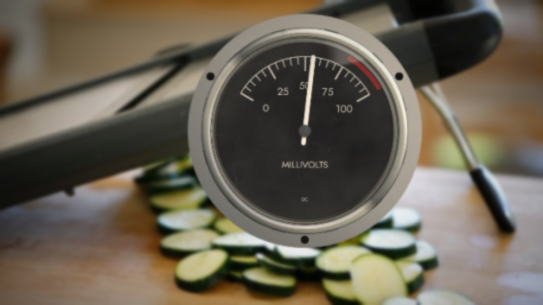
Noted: {"value": 55, "unit": "mV"}
